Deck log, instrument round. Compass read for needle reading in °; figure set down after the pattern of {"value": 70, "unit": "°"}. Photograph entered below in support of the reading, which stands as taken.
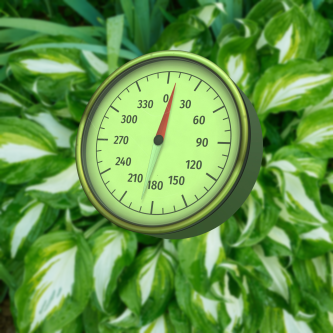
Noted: {"value": 10, "unit": "°"}
